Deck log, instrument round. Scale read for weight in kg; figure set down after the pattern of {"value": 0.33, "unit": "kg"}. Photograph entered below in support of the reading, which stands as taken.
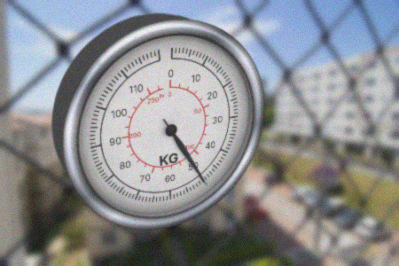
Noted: {"value": 50, "unit": "kg"}
